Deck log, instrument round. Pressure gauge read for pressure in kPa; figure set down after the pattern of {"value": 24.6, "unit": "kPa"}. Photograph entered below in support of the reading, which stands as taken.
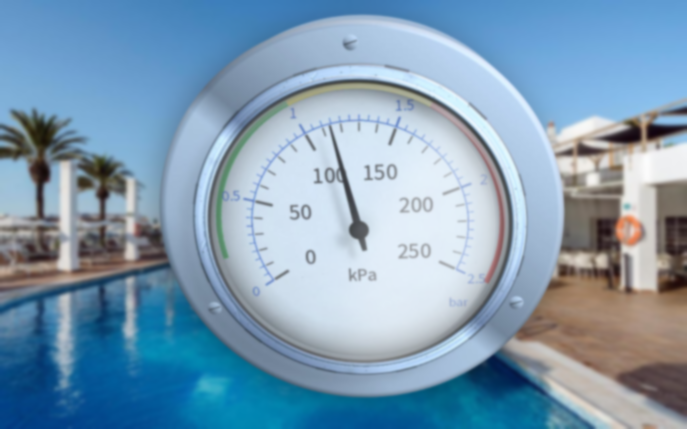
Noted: {"value": 115, "unit": "kPa"}
